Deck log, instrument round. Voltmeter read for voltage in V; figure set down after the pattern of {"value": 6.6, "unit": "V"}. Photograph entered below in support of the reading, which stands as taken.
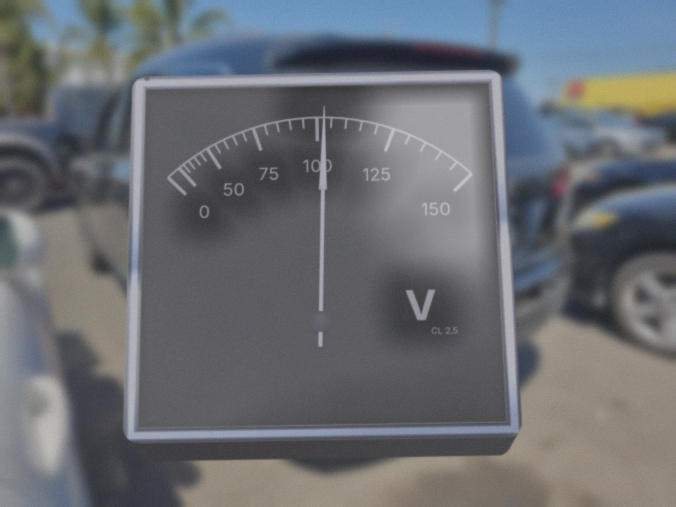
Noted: {"value": 102.5, "unit": "V"}
